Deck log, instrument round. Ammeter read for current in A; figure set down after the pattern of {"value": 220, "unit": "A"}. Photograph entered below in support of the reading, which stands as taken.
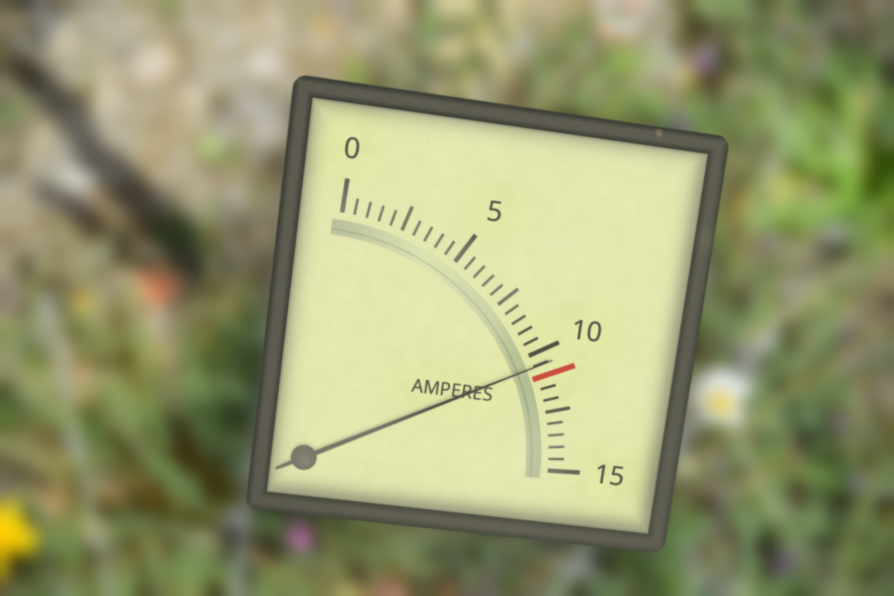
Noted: {"value": 10.5, "unit": "A"}
